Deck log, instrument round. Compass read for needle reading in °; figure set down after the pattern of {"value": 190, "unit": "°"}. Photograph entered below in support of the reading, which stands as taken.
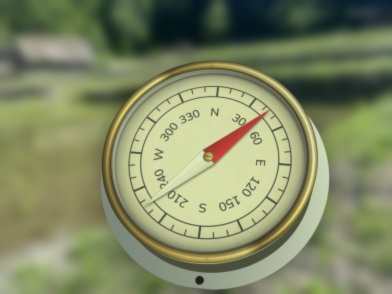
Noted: {"value": 45, "unit": "°"}
